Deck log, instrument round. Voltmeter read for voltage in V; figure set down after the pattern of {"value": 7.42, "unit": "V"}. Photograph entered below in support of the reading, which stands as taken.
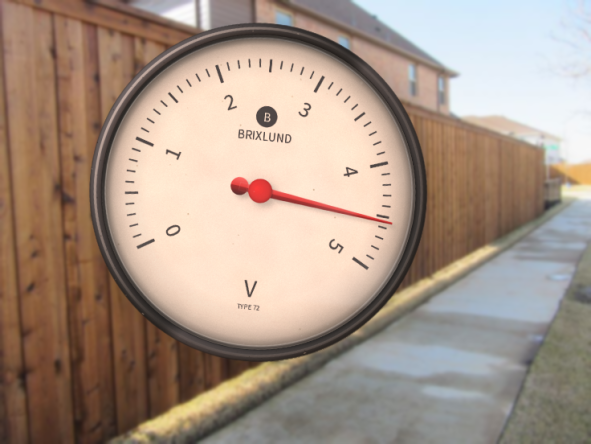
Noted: {"value": 4.55, "unit": "V"}
